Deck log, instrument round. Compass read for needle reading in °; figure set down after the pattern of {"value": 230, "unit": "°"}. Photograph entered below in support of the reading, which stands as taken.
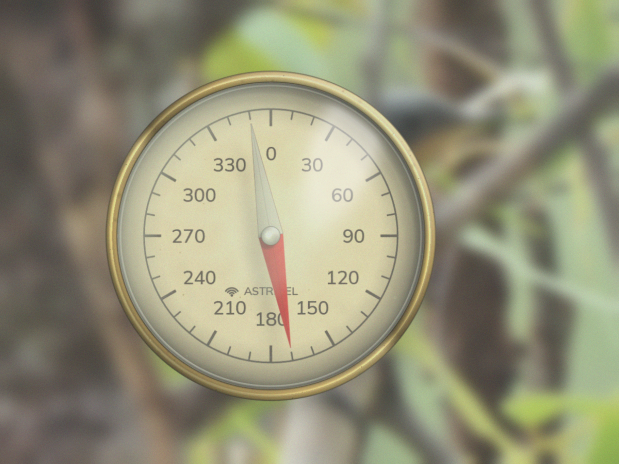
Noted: {"value": 170, "unit": "°"}
